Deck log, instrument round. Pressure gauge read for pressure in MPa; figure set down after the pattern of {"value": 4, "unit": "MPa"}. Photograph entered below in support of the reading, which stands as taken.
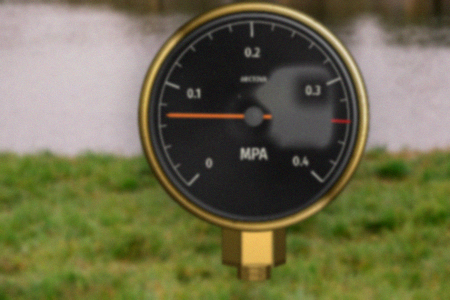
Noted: {"value": 0.07, "unit": "MPa"}
